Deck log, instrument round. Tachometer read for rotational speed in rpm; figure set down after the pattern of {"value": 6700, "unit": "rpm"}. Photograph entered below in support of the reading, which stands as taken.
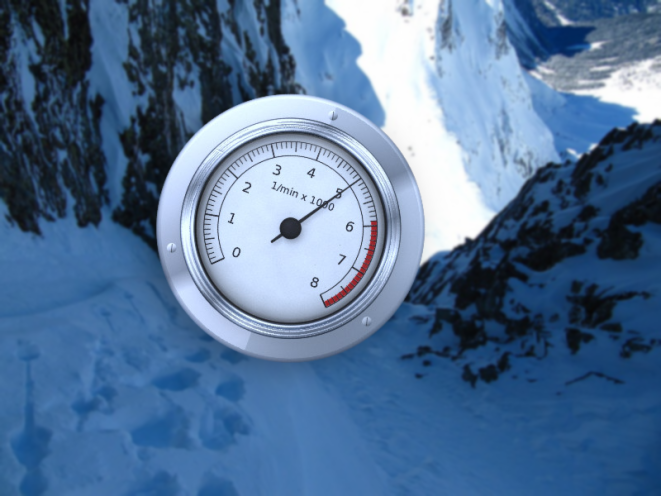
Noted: {"value": 5000, "unit": "rpm"}
